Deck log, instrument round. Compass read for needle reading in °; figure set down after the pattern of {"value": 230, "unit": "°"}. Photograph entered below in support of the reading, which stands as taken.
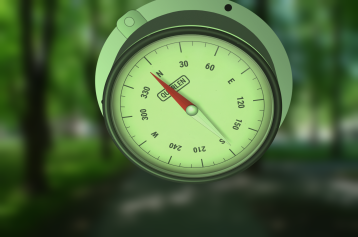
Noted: {"value": 355, "unit": "°"}
